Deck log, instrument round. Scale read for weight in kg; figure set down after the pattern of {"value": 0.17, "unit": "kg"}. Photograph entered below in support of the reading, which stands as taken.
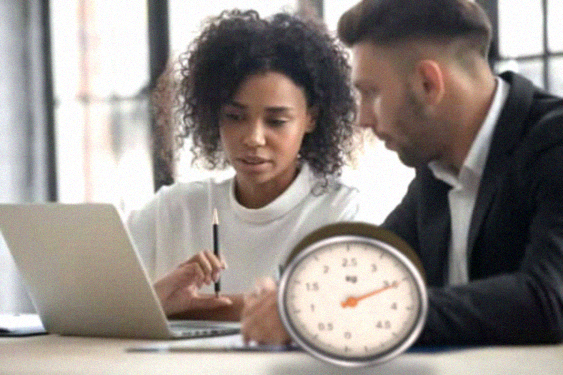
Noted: {"value": 3.5, "unit": "kg"}
